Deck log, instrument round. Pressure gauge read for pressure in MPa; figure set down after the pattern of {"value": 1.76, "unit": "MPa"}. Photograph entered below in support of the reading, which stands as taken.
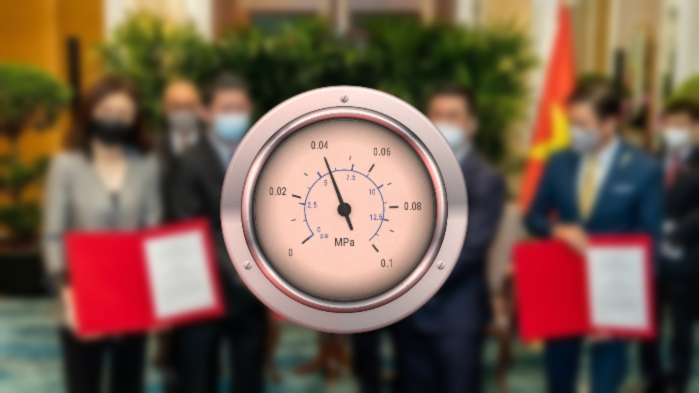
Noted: {"value": 0.04, "unit": "MPa"}
